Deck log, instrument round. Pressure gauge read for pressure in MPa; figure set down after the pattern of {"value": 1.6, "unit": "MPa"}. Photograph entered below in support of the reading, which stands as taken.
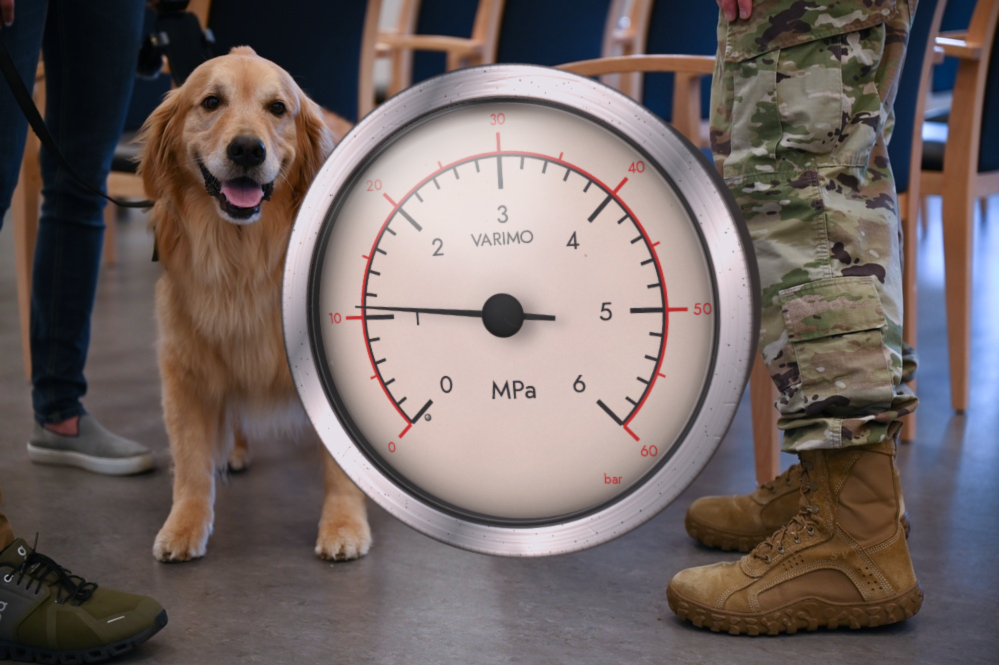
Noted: {"value": 1.1, "unit": "MPa"}
